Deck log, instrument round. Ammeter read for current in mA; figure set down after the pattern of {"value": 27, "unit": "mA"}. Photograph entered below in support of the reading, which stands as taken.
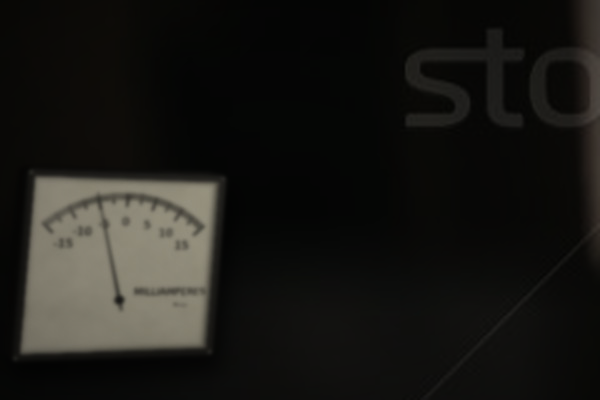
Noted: {"value": -5, "unit": "mA"}
